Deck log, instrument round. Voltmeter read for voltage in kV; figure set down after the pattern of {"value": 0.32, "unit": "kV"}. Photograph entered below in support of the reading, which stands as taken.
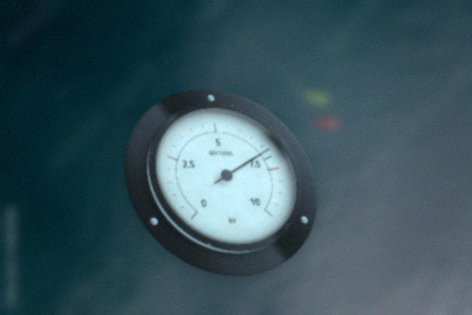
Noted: {"value": 7.25, "unit": "kV"}
